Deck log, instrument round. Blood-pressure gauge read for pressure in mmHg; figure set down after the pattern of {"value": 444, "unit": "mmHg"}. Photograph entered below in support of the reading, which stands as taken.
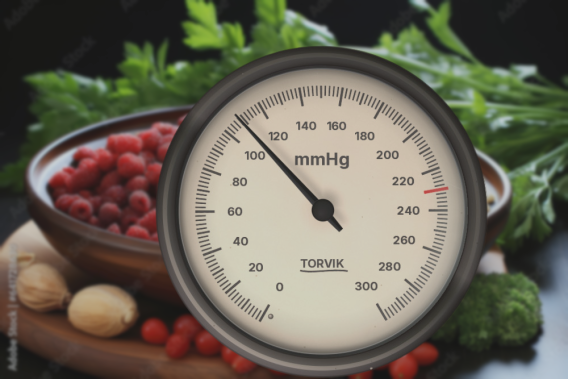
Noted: {"value": 108, "unit": "mmHg"}
